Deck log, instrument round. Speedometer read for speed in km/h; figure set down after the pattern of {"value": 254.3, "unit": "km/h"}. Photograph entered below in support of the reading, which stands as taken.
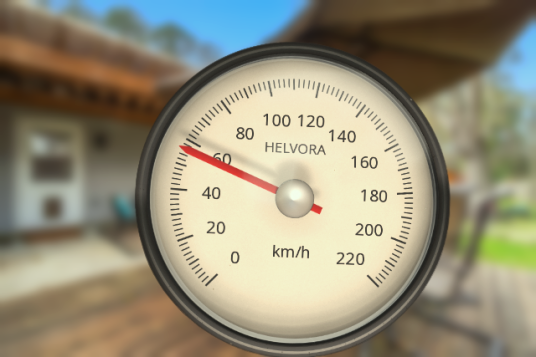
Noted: {"value": 56, "unit": "km/h"}
